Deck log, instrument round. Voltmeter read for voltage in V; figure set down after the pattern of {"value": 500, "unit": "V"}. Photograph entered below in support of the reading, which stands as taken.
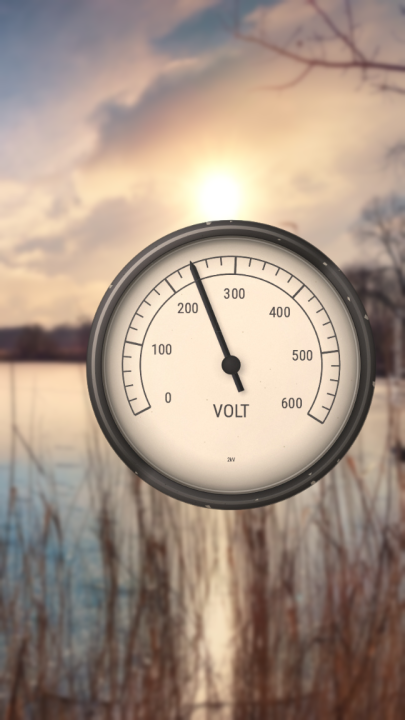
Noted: {"value": 240, "unit": "V"}
